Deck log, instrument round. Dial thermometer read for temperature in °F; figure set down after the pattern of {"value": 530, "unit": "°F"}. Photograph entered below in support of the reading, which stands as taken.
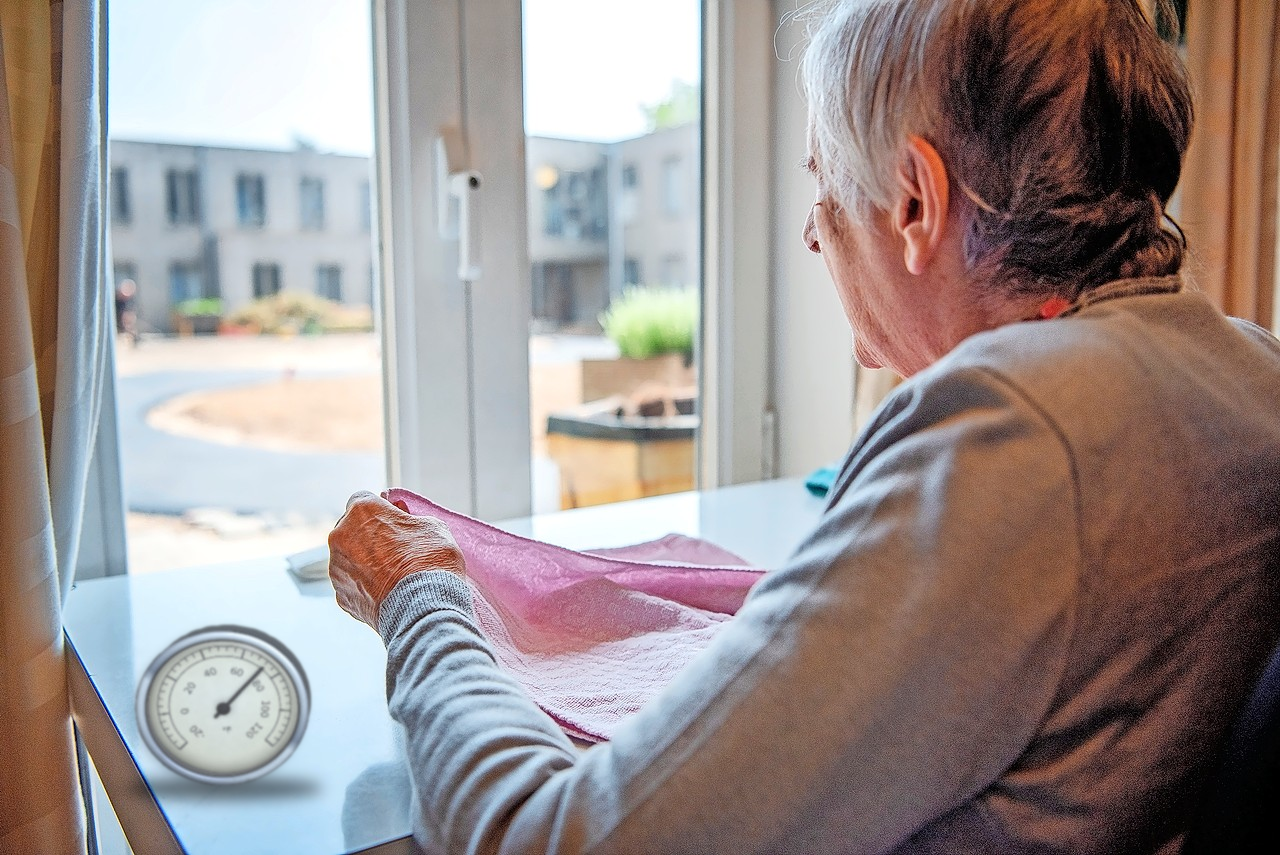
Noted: {"value": 72, "unit": "°F"}
